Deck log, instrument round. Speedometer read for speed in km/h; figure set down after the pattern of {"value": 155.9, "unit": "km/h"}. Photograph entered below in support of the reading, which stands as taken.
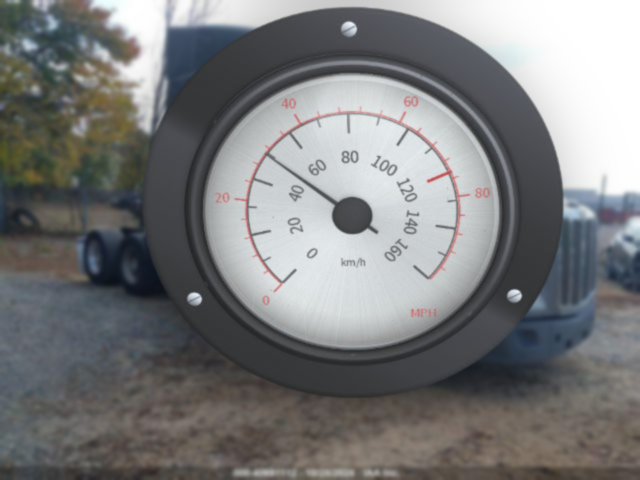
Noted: {"value": 50, "unit": "km/h"}
